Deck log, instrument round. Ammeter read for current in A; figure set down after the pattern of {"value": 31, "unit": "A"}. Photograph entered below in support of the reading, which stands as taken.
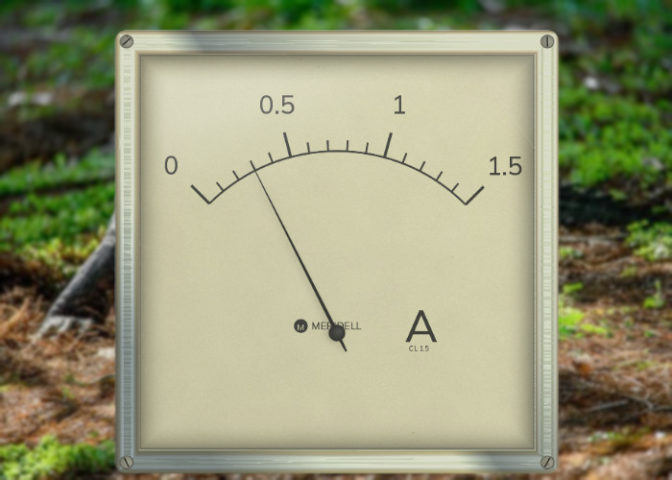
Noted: {"value": 0.3, "unit": "A"}
